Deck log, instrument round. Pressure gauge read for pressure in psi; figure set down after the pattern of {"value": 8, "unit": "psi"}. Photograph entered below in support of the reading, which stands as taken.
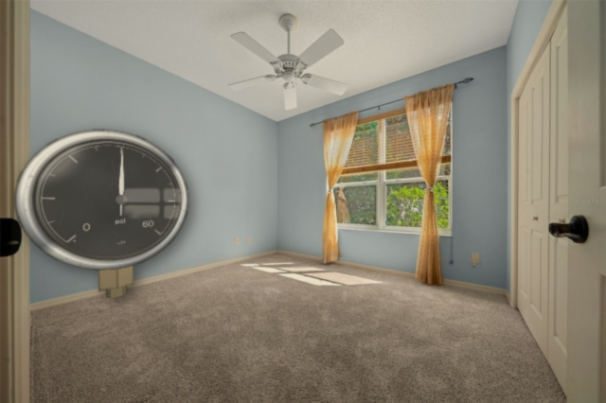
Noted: {"value": 30, "unit": "psi"}
